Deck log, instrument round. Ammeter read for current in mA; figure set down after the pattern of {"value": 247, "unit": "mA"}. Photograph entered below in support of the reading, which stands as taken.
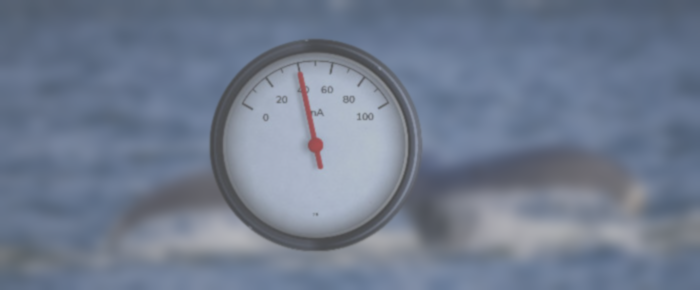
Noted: {"value": 40, "unit": "mA"}
